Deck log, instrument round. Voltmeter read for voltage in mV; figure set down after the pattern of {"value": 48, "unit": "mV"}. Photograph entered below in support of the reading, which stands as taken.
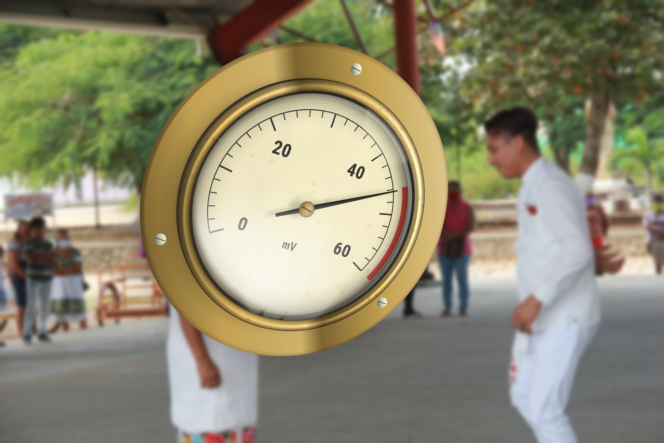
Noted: {"value": 46, "unit": "mV"}
